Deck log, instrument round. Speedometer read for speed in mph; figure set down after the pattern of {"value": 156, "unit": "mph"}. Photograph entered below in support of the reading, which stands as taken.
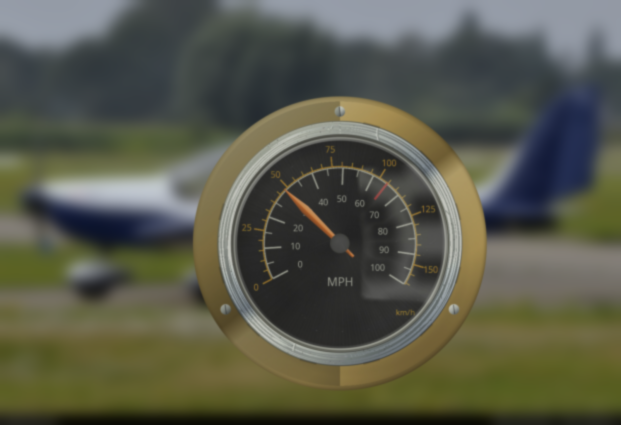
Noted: {"value": 30, "unit": "mph"}
